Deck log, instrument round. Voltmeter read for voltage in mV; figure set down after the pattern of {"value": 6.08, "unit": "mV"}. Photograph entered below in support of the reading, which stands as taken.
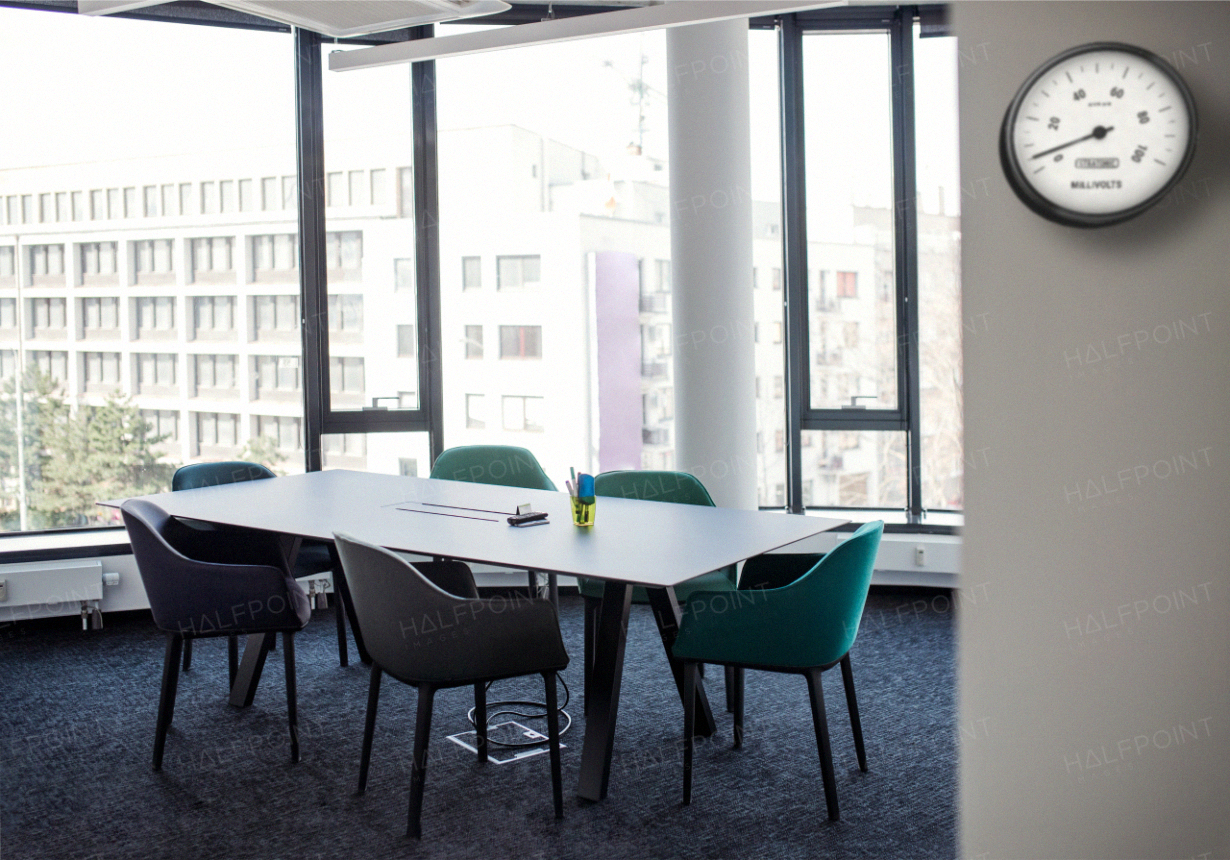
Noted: {"value": 5, "unit": "mV"}
